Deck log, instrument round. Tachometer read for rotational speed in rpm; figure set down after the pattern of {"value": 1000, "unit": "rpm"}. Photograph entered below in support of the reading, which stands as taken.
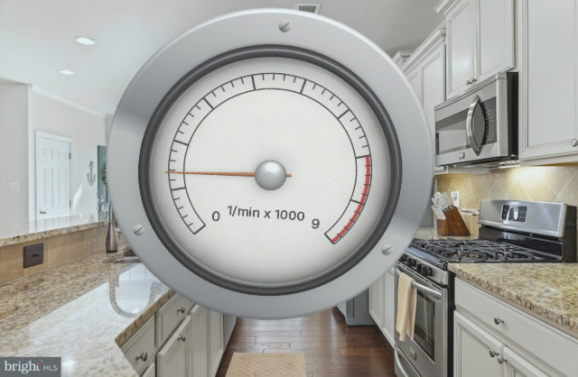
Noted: {"value": 1400, "unit": "rpm"}
